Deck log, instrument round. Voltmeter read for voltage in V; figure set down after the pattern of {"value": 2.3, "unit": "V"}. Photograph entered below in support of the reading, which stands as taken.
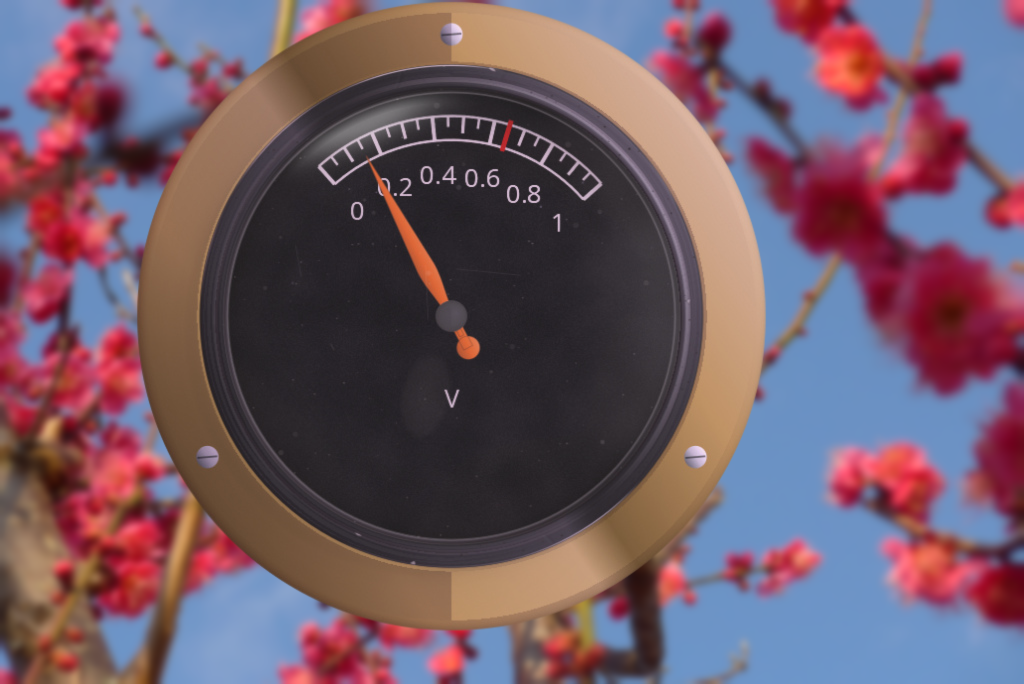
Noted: {"value": 0.15, "unit": "V"}
